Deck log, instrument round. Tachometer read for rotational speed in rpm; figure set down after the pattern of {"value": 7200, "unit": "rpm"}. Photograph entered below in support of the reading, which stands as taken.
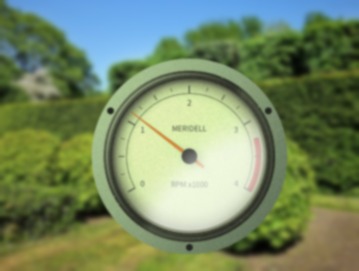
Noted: {"value": 1125, "unit": "rpm"}
